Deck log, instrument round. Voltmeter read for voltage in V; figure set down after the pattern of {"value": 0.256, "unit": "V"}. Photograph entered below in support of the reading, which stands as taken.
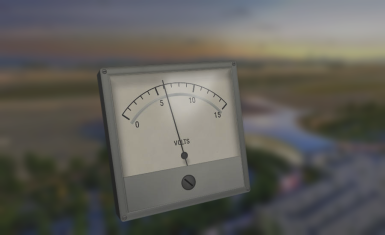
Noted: {"value": 6, "unit": "V"}
